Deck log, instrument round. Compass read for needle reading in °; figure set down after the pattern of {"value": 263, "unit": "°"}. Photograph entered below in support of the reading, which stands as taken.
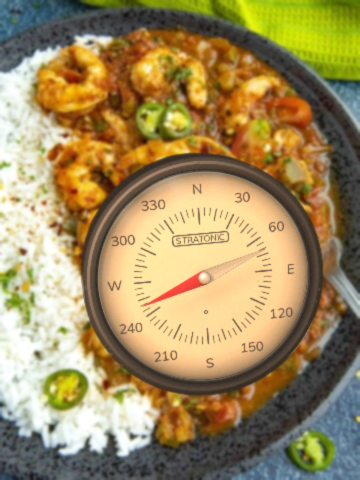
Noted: {"value": 250, "unit": "°"}
